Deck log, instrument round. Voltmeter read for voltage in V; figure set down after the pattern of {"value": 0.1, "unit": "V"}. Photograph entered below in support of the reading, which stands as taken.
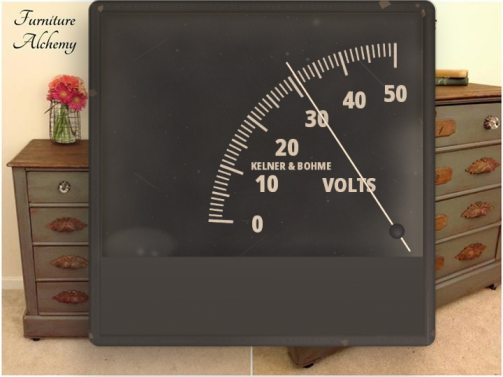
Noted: {"value": 31, "unit": "V"}
